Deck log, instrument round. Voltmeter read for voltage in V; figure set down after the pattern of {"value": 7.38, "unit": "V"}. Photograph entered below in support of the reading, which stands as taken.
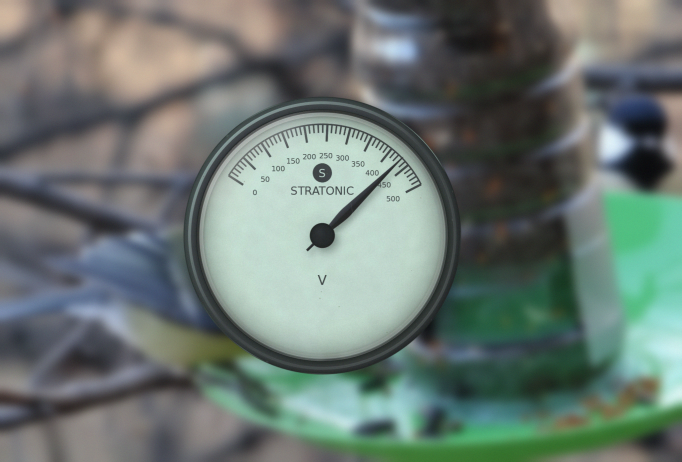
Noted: {"value": 430, "unit": "V"}
